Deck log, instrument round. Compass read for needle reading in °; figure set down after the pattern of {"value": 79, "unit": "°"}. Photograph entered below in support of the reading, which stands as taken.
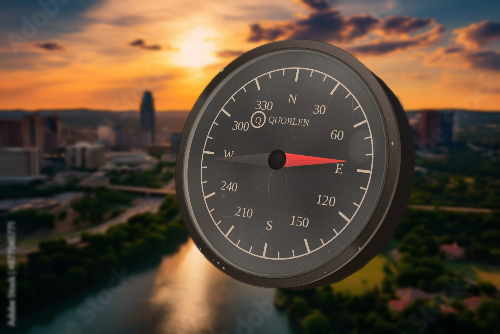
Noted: {"value": 85, "unit": "°"}
